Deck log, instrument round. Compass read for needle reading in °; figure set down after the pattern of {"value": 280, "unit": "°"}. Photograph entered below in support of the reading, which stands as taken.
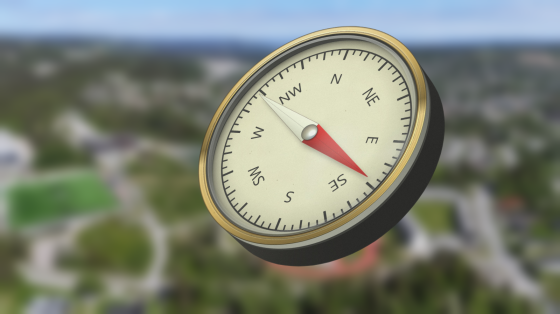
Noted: {"value": 117.5, "unit": "°"}
